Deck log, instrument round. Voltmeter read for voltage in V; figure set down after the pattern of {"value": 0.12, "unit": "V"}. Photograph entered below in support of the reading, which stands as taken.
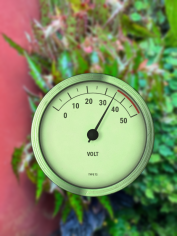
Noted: {"value": 35, "unit": "V"}
